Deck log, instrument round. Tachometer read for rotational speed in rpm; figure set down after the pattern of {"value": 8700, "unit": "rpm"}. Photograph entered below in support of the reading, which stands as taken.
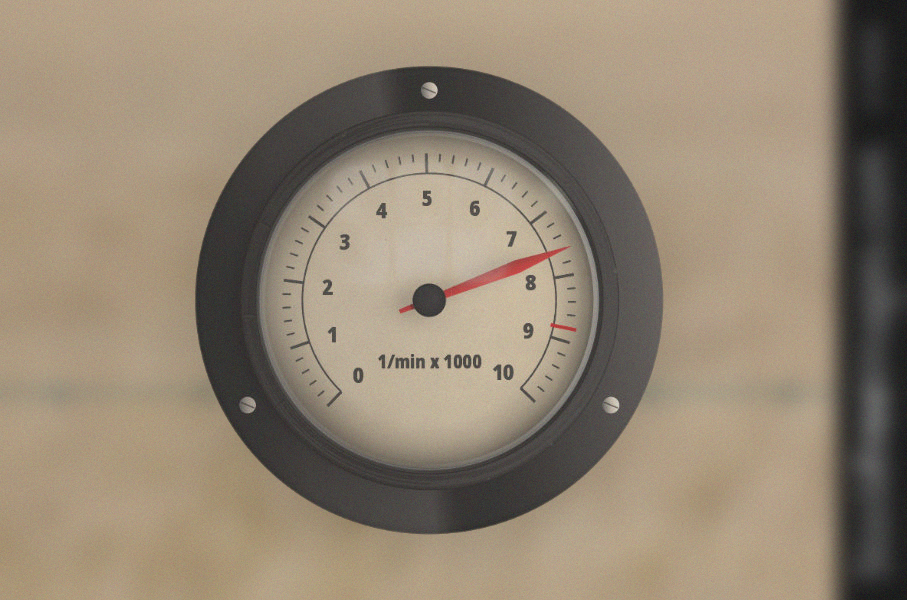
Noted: {"value": 7600, "unit": "rpm"}
